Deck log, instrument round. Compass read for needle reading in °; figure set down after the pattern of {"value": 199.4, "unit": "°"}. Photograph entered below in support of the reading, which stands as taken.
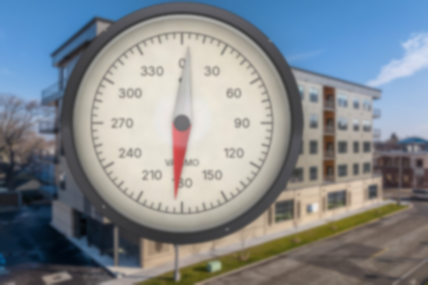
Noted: {"value": 185, "unit": "°"}
